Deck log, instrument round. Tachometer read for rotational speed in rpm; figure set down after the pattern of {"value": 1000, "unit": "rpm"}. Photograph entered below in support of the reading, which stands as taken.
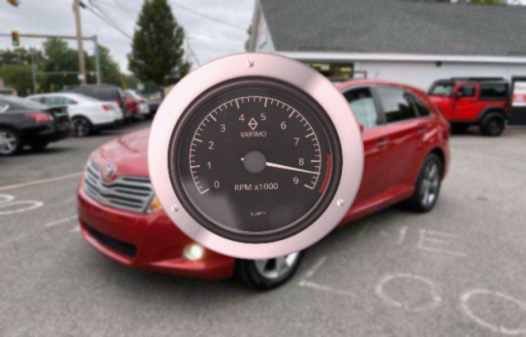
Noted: {"value": 8400, "unit": "rpm"}
